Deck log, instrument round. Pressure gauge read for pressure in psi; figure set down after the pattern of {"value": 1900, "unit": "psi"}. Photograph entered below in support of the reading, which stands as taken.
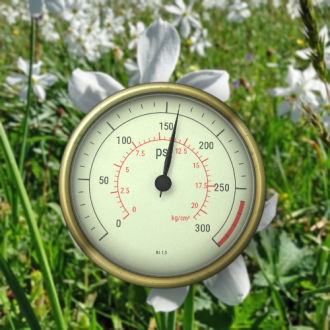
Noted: {"value": 160, "unit": "psi"}
